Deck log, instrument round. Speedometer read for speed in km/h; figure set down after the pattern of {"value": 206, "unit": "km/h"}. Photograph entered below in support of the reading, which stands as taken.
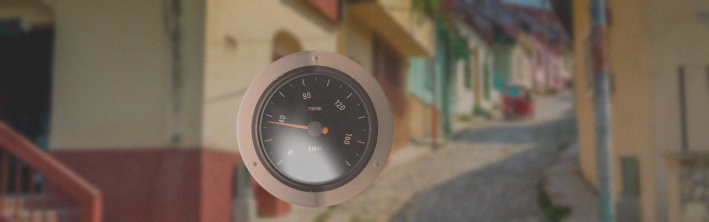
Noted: {"value": 35, "unit": "km/h"}
